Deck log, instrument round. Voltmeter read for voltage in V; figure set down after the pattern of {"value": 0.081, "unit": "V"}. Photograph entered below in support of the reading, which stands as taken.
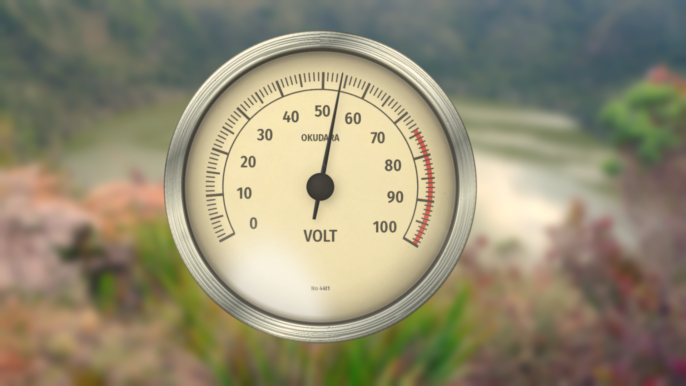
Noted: {"value": 54, "unit": "V"}
